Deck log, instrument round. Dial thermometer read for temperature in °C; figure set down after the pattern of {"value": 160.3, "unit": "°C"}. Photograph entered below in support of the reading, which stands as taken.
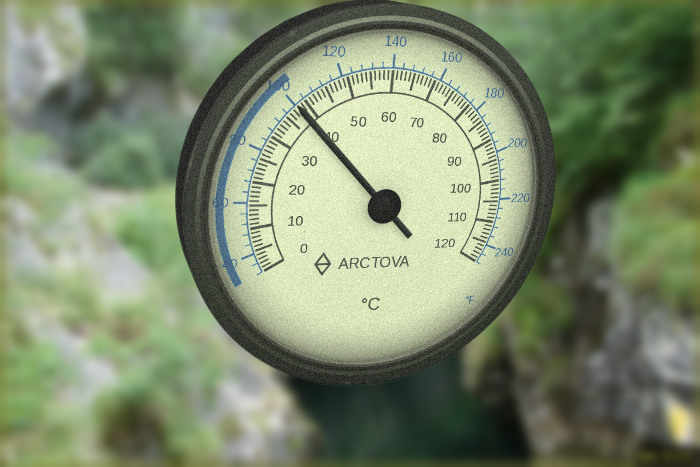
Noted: {"value": 38, "unit": "°C"}
